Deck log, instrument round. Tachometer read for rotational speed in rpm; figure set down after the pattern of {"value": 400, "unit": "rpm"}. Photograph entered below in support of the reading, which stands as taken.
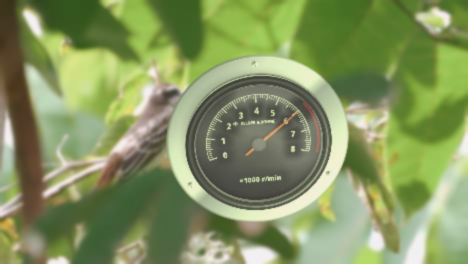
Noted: {"value": 6000, "unit": "rpm"}
